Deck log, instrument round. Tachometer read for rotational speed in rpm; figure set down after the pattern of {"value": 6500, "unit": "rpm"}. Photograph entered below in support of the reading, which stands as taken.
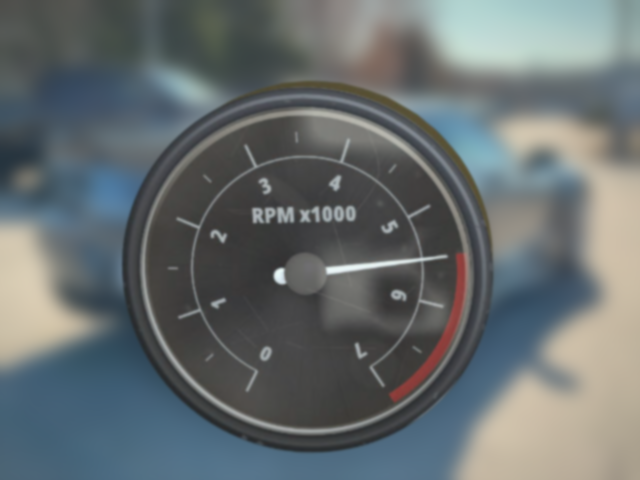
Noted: {"value": 5500, "unit": "rpm"}
